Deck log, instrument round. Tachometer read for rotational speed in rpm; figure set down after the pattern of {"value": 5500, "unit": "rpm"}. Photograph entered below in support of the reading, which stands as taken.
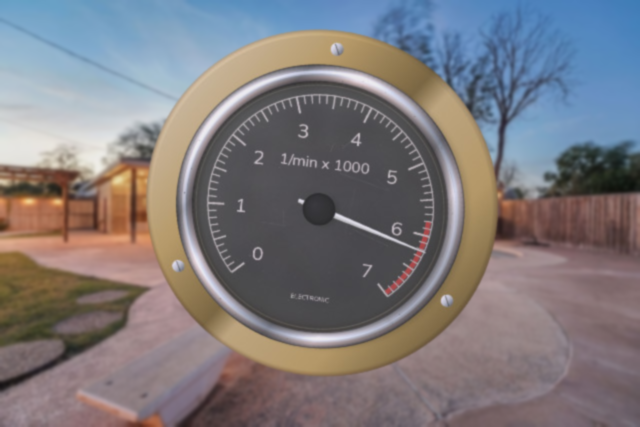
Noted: {"value": 6200, "unit": "rpm"}
